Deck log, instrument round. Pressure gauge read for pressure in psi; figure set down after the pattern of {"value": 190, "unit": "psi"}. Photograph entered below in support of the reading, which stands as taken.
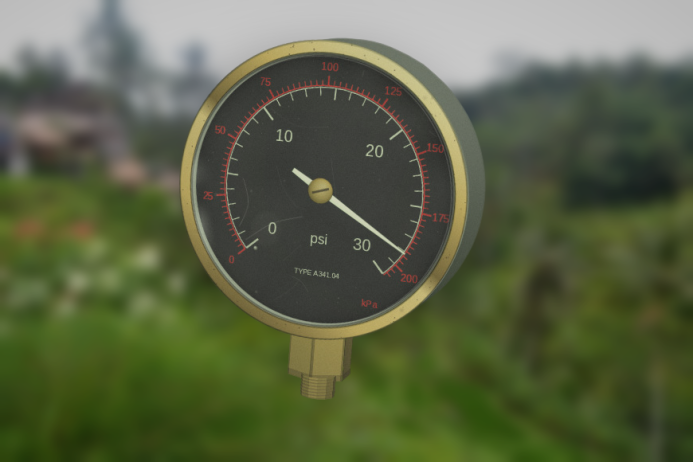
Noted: {"value": 28, "unit": "psi"}
